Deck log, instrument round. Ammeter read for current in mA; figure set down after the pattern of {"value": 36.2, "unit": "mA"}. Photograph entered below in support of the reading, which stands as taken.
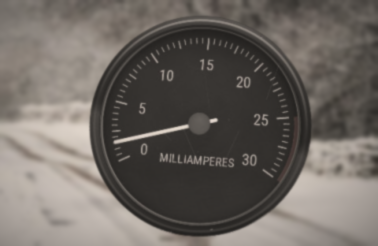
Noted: {"value": 1.5, "unit": "mA"}
